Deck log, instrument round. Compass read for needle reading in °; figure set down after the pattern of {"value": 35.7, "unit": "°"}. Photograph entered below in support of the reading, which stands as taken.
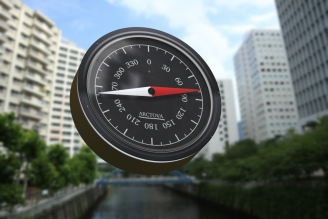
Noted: {"value": 80, "unit": "°"}
